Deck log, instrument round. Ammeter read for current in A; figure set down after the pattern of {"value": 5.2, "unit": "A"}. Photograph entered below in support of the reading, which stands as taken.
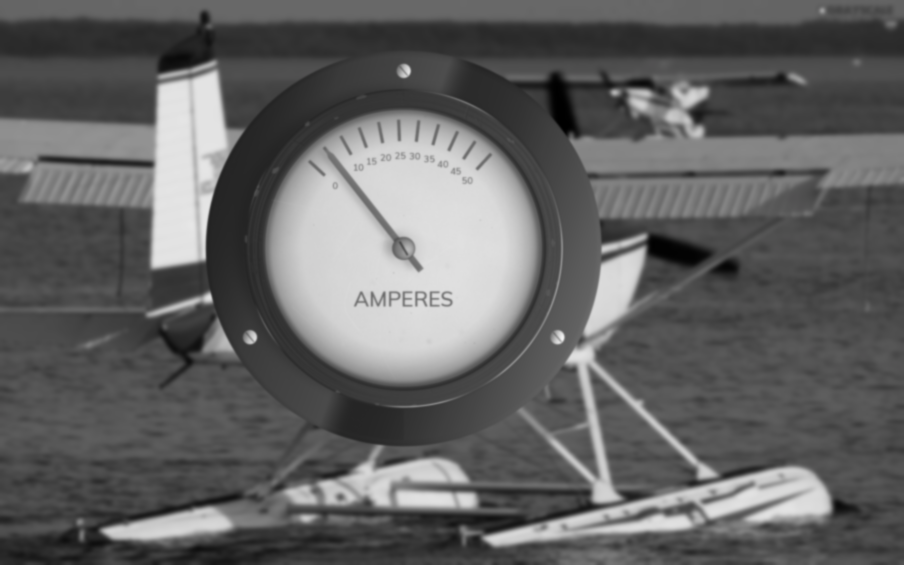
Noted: {"value": 5, "unit": "A"}
